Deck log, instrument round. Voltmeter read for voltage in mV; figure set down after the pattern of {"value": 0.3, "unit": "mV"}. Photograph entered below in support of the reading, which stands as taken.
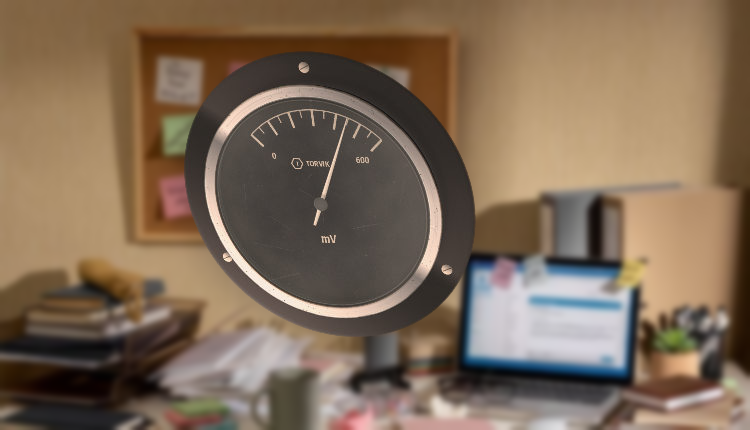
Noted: {"value": 450, "unit": "mV"}
